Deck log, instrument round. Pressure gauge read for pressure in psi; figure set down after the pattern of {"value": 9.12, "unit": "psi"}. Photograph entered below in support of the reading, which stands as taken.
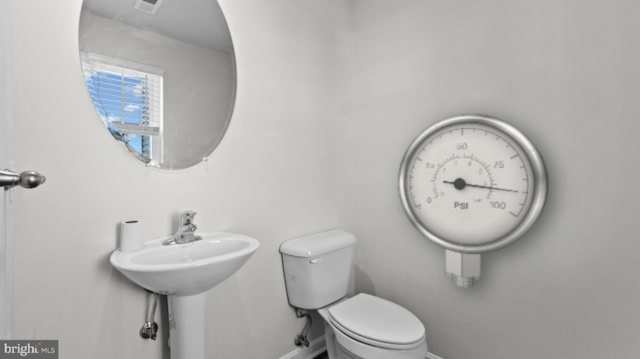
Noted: {"value": 90, "unit": "psi"}
